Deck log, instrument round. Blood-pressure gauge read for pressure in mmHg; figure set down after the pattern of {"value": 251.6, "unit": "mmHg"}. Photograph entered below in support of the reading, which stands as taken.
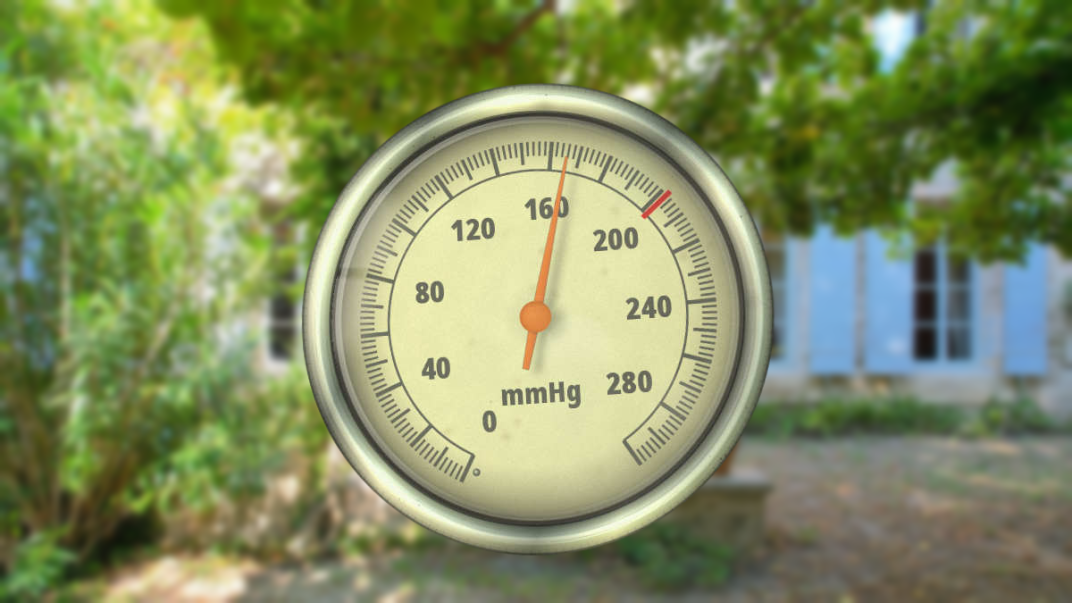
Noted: {"value": 166, "unit": "mmHg"}
